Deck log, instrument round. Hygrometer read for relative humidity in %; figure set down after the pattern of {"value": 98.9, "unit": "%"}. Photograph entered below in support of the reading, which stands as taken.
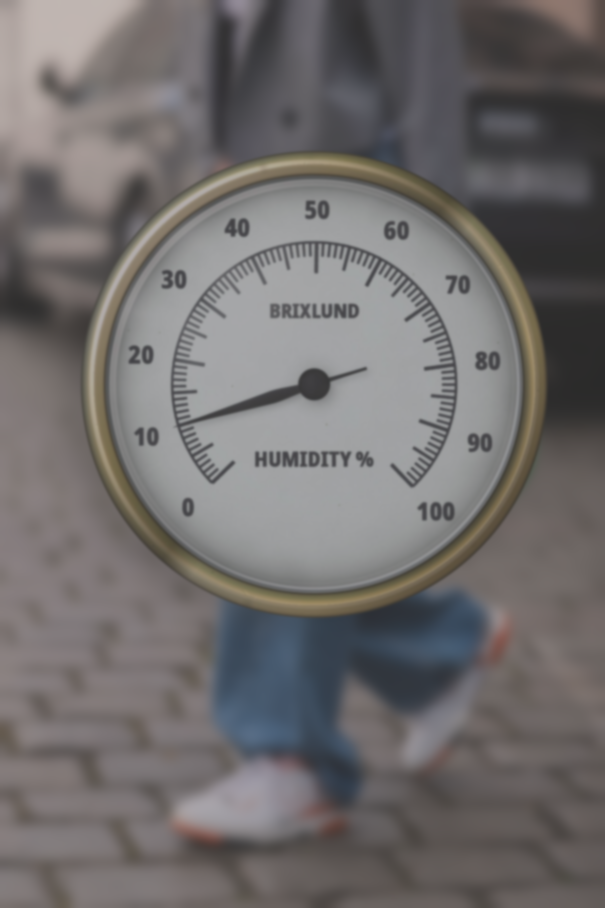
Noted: {"value": 10, "unit": "%"}
